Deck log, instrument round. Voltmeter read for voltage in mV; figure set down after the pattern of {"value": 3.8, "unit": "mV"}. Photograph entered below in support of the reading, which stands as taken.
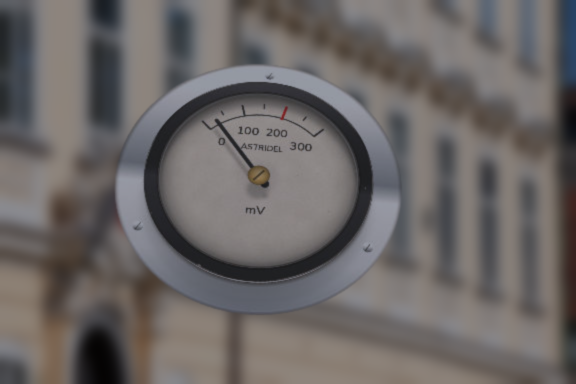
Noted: {"value": 25, "unit": "mV"}
